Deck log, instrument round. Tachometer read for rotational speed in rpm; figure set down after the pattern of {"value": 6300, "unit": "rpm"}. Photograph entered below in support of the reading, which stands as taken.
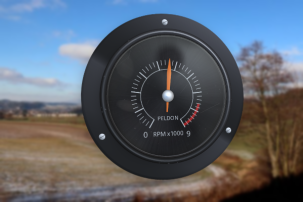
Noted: {"value": 4600, "unit": "rpm"}
